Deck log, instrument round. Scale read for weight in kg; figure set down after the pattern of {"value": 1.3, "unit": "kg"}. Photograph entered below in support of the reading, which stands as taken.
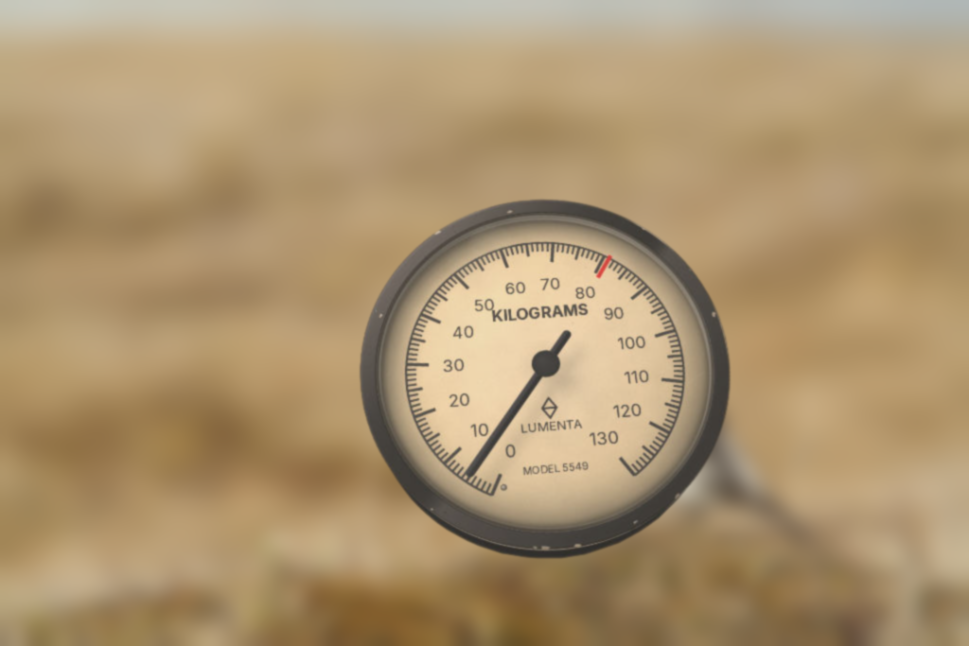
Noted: {"value": 5, "unit": "kg"}
